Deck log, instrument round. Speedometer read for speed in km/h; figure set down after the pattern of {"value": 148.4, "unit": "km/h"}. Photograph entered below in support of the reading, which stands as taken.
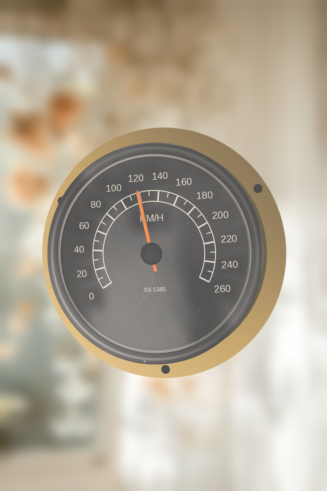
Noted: {"value": 120, "unit": "km/h"}
